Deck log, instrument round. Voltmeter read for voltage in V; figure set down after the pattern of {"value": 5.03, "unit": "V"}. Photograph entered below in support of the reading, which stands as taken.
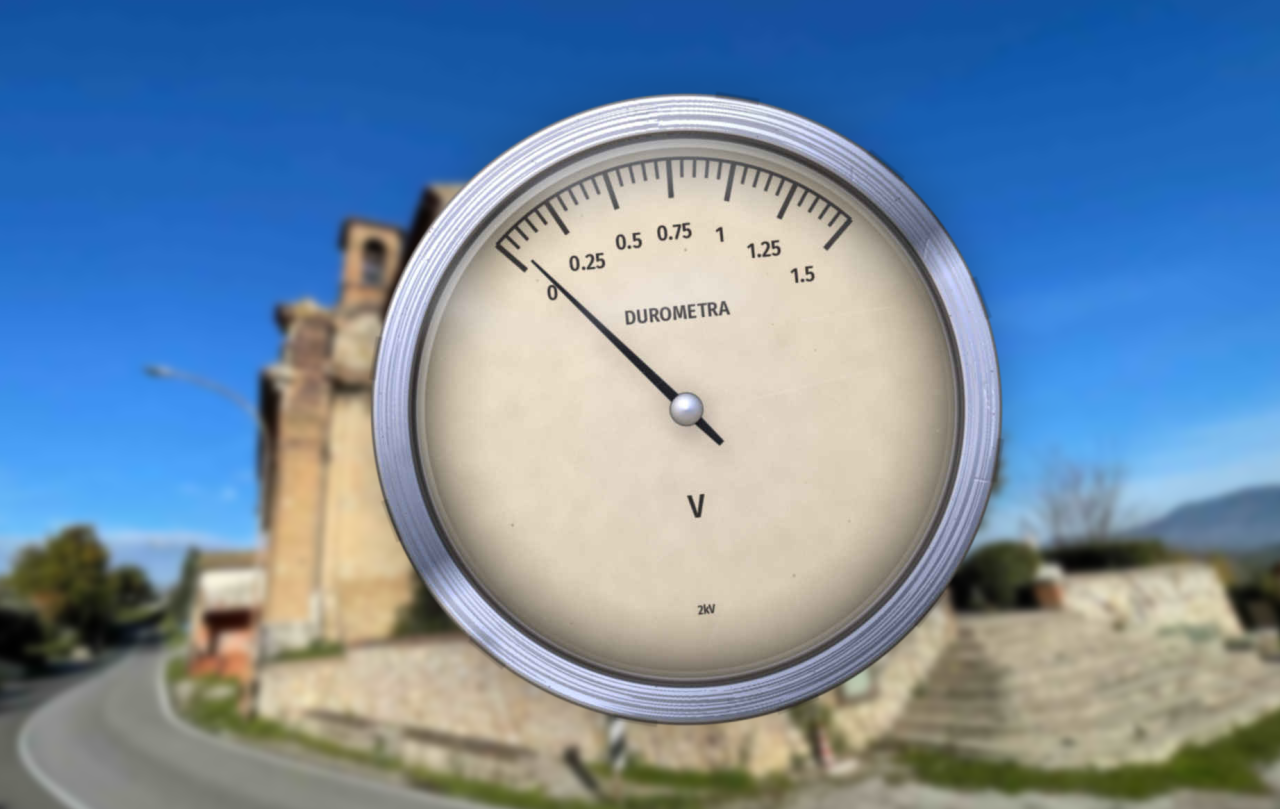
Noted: {"value": 0.05, "unit": "V"}
